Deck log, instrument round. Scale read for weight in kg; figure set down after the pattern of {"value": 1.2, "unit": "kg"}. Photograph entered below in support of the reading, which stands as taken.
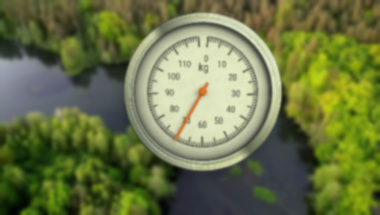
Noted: {"value": 70, "unit": "kg"}
